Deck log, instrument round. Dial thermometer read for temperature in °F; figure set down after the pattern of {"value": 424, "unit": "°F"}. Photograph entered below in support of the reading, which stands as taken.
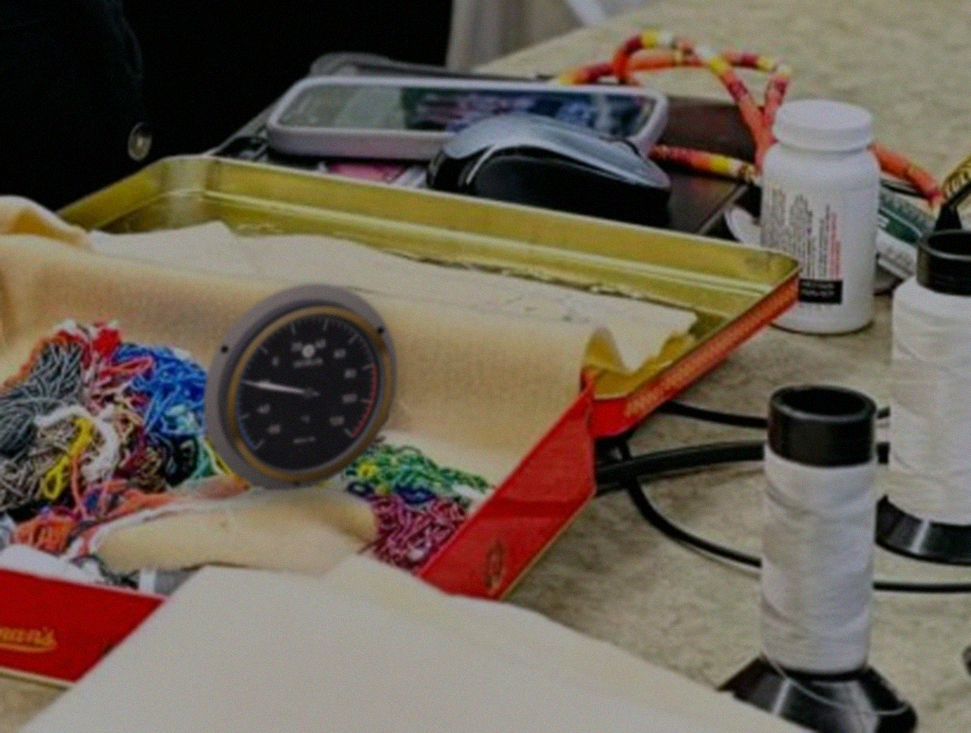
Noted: {"value": -20, "unit": "°F"}
